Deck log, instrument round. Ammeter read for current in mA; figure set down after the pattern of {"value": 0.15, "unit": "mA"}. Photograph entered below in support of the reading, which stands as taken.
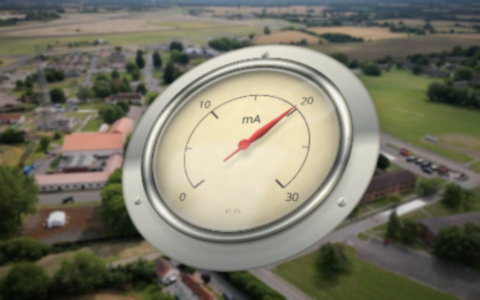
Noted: {"value": 20, "unit": "mA"}
